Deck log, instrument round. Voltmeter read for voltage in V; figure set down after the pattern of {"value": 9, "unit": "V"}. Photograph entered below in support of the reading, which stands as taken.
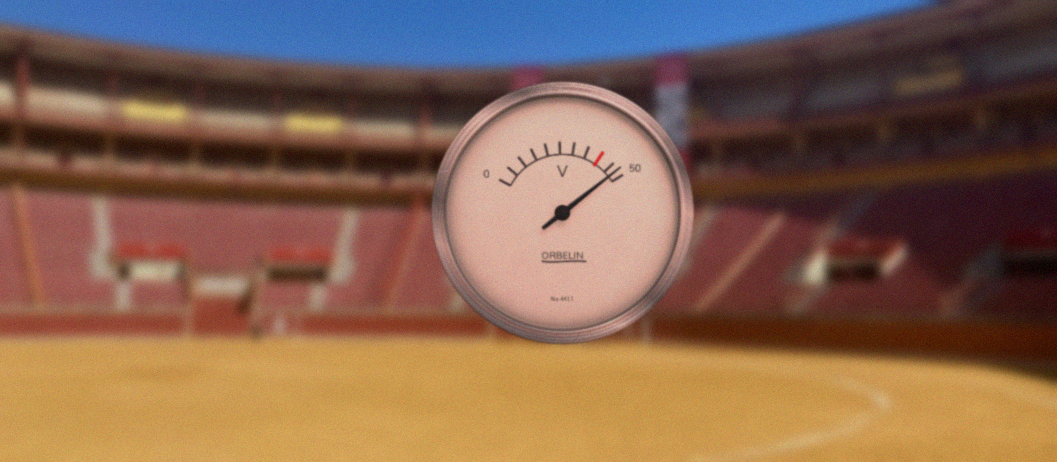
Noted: {"value": 47.5, "unit": "V"}
